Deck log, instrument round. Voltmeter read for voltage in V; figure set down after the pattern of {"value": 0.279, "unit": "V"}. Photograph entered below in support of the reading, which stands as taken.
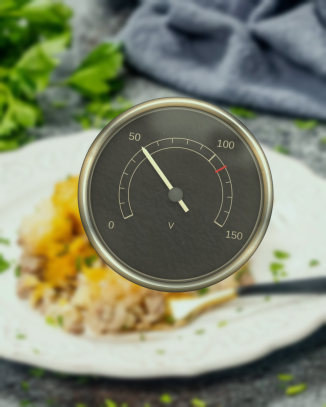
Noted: {"value": 50, "unit": "V"}
